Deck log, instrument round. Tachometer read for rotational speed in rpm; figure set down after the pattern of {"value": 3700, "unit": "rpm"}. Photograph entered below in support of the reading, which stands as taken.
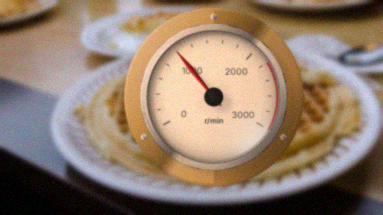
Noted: {"value": 1000, "unit": "rpm"}
